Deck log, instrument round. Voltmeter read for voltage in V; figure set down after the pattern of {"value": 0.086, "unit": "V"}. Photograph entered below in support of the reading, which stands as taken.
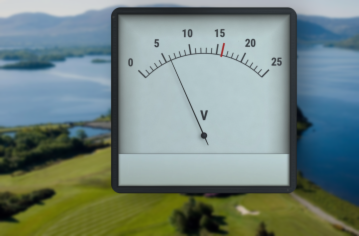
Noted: {"value": 6, "unit": "V"}
